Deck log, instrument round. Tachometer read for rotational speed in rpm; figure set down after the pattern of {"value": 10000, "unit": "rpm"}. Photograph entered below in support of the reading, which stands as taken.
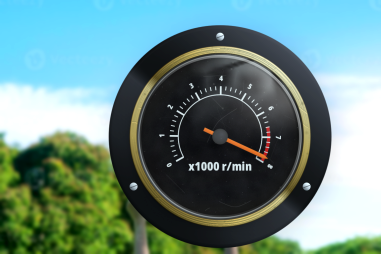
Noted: {"value": 7800, "unit": "rpm"}
